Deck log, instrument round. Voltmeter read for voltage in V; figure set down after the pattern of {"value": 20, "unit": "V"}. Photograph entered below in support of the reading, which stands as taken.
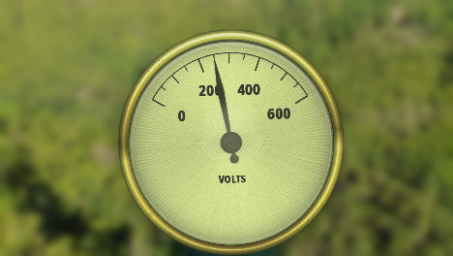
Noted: {"value": 250, "unit": "V"}
